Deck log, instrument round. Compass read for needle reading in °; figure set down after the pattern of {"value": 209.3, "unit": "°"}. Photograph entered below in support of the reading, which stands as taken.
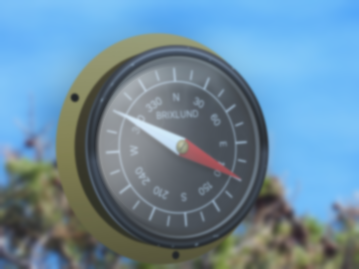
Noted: {"value": 120, "unit": "°"}
